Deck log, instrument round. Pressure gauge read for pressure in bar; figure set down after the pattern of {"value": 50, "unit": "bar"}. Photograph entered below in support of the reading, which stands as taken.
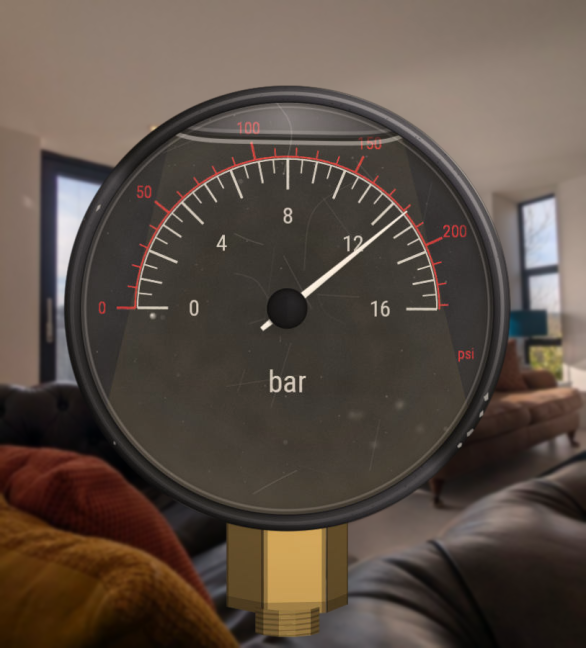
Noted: {"value": 12.5, "unit": "bar"}
